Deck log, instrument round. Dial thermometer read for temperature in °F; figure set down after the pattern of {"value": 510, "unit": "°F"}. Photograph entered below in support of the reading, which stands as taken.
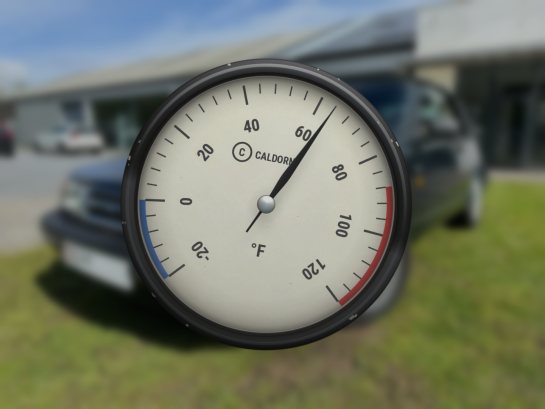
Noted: {"value": 64, "unit": "°F"}
